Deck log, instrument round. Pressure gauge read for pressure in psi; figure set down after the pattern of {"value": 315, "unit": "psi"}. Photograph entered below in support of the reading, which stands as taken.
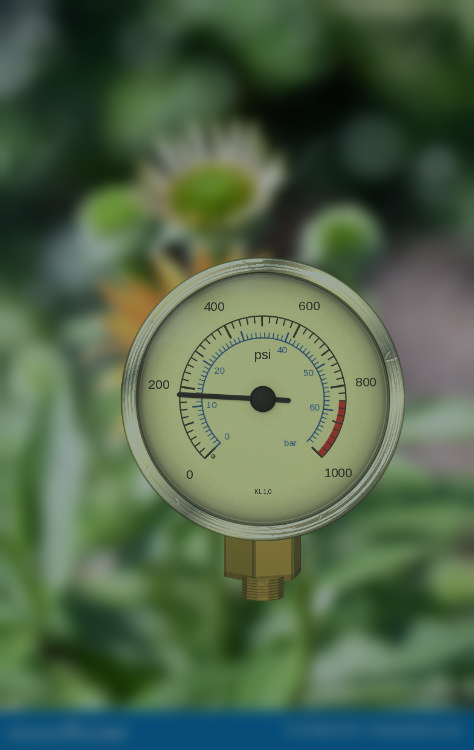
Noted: {"value": 180, "unit": "psi"}
